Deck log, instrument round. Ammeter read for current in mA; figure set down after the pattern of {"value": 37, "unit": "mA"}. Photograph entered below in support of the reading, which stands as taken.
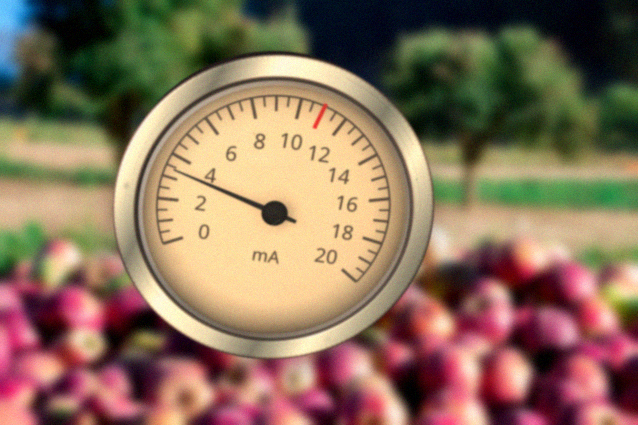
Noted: {"value": 3.5, "unit": "mA"}
